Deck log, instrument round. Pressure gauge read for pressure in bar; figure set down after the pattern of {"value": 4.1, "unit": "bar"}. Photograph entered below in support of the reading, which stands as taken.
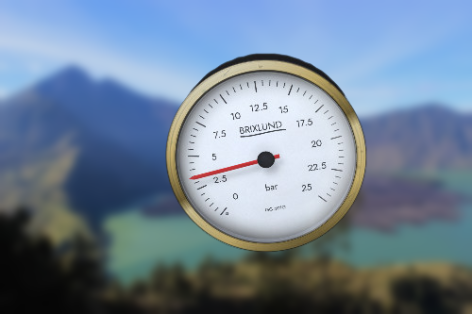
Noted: {"value": 3.5, "unit": "bar"}
